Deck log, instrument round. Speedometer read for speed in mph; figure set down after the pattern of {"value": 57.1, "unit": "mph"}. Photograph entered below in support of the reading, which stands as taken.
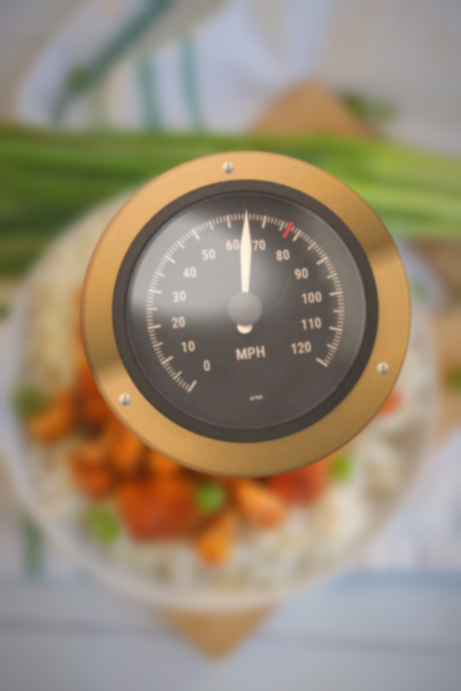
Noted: {"value": 65, "unit": "mph"}
